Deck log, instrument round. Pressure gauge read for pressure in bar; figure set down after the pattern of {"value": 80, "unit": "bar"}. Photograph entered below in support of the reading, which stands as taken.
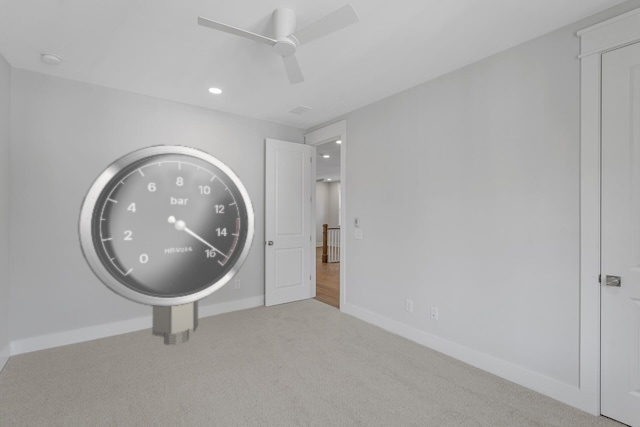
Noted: {"value": 15.5, "unit": "bar"}
